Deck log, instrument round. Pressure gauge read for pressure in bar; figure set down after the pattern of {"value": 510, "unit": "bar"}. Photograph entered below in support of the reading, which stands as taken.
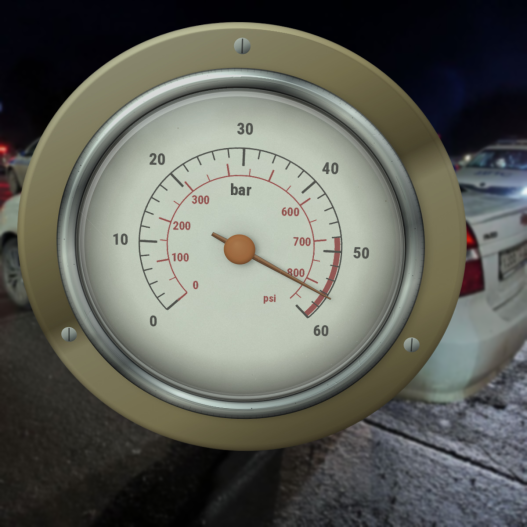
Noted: {"value": 56, "unit": "bar"}
